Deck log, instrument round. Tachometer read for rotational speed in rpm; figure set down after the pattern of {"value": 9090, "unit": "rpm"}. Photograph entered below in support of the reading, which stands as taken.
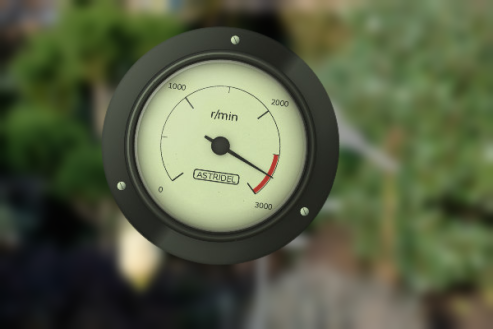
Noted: {"value": 2750, "unit": "rpm"}
